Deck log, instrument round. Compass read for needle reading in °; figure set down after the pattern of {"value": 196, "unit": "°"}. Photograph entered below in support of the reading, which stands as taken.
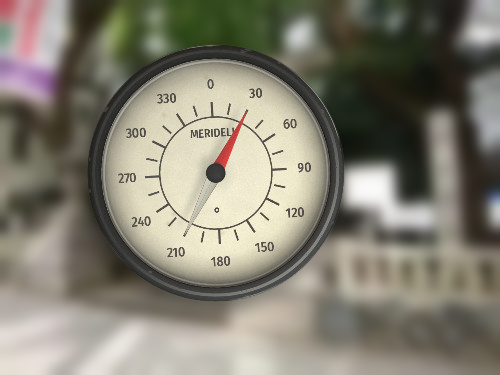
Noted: {"value": 30, "unit": "°"}
